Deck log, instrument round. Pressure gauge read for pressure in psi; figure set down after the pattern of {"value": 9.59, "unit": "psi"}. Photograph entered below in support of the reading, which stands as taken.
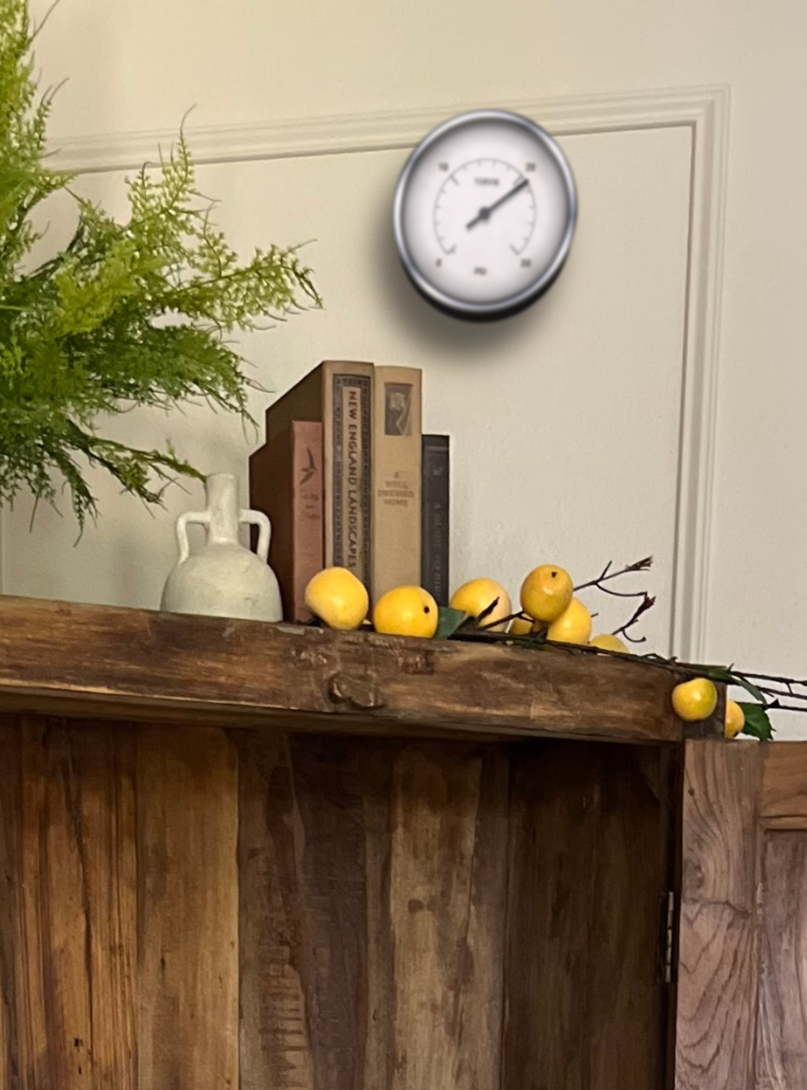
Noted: {"value": 21, "unit": "psi"}
